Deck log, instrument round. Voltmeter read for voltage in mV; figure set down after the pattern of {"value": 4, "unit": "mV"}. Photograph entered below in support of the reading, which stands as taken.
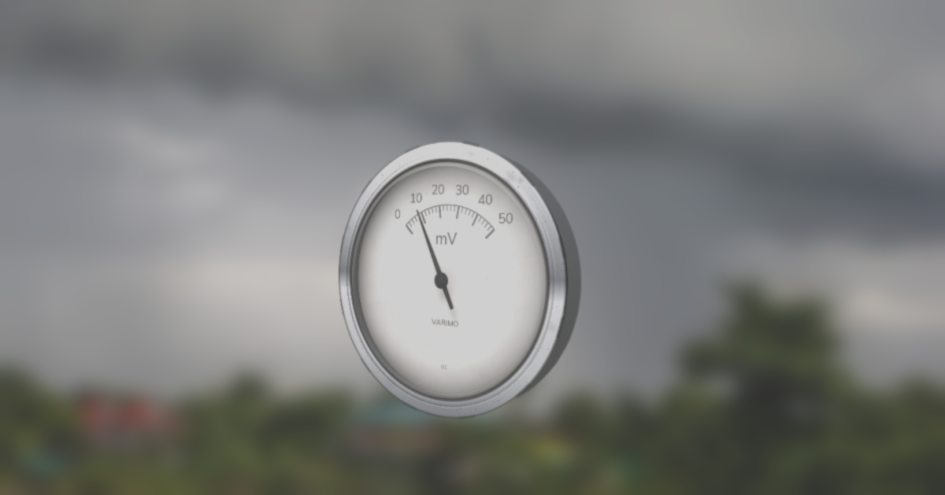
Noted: {"value": 10, "unit": "mV"}
